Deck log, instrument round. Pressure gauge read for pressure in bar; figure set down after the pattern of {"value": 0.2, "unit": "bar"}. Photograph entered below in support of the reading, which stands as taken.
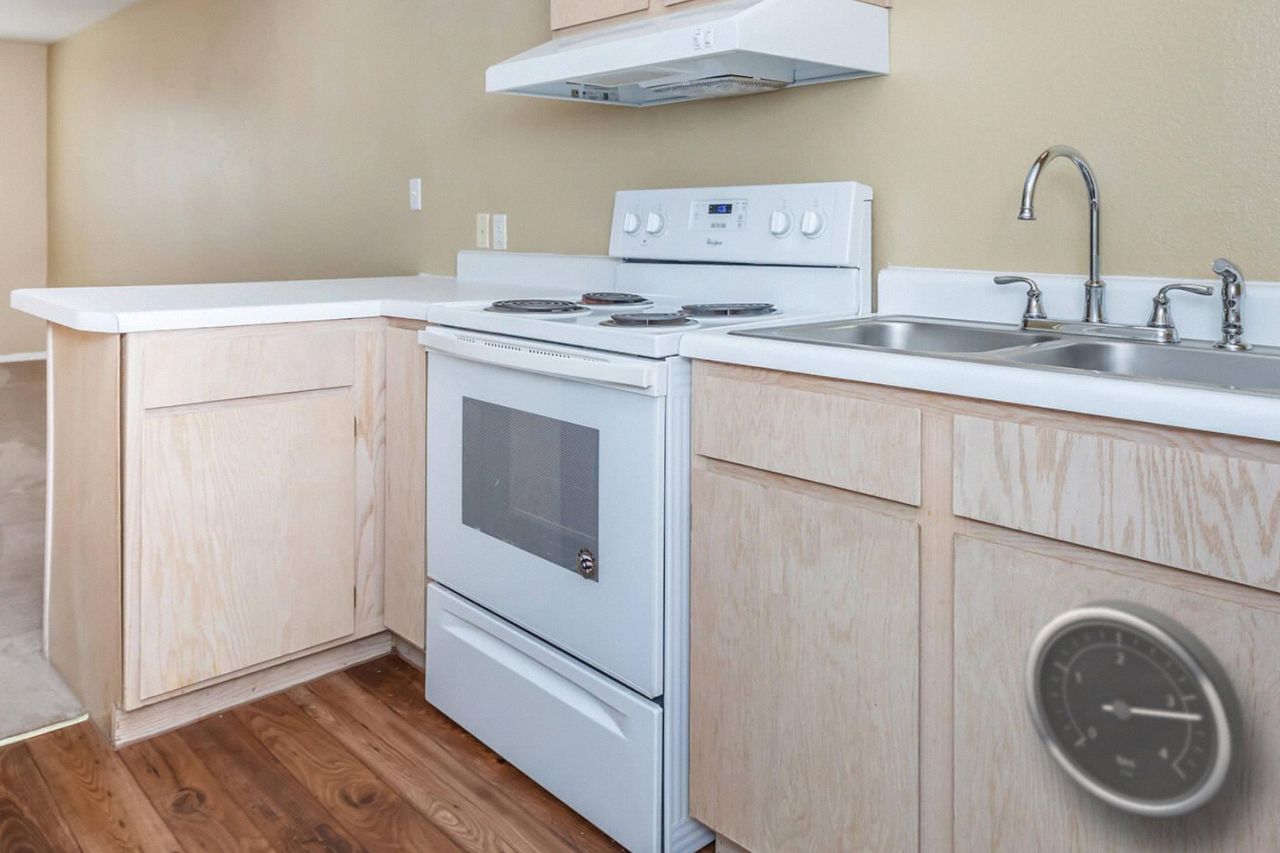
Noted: {"value": 3.2, "unit": "bar"}
